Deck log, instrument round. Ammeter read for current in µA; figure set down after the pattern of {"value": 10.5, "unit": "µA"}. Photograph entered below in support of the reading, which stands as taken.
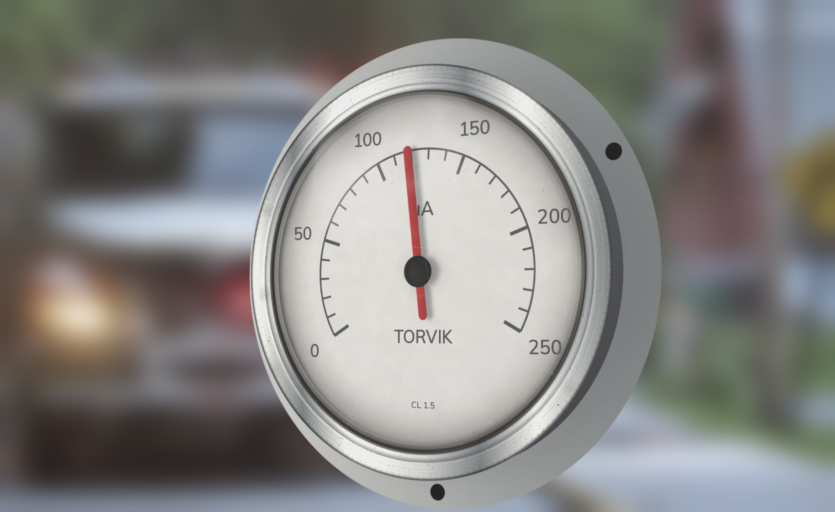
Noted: {"value": 120, "unit": "µA"}
